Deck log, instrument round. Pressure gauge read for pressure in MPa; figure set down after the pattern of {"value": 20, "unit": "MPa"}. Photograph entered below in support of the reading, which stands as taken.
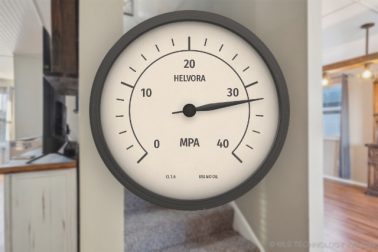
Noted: {"value": 32, "unit": "MPa"}
